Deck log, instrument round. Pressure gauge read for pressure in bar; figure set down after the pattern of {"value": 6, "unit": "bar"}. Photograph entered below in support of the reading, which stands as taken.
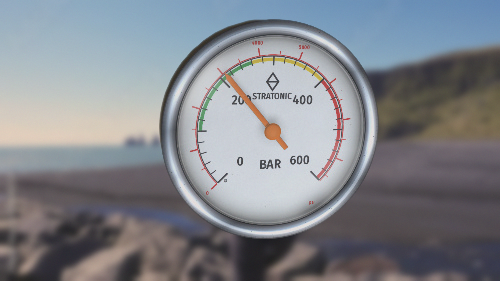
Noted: {"value": 210, "unit": "bar"}
